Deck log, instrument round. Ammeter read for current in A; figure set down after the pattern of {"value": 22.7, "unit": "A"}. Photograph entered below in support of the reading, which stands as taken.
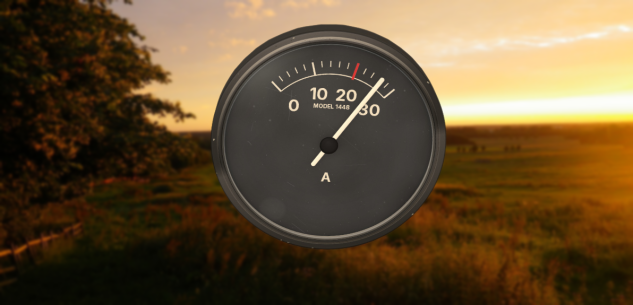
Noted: {"value": 26, "unit": "A"}
